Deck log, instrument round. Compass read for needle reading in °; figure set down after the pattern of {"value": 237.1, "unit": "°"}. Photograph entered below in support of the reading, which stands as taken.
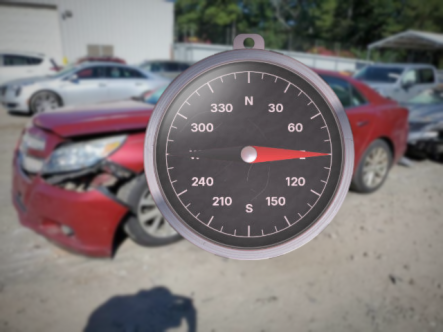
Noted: {"value": 90, "unit": "°"}
